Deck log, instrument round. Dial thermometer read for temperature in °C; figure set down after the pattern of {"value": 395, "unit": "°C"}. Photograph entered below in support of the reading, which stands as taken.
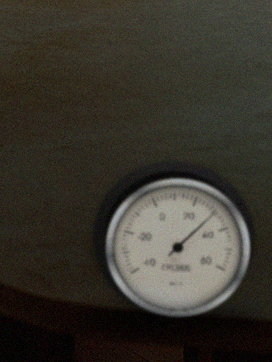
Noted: {"value": 30, "unit": "°C"}
